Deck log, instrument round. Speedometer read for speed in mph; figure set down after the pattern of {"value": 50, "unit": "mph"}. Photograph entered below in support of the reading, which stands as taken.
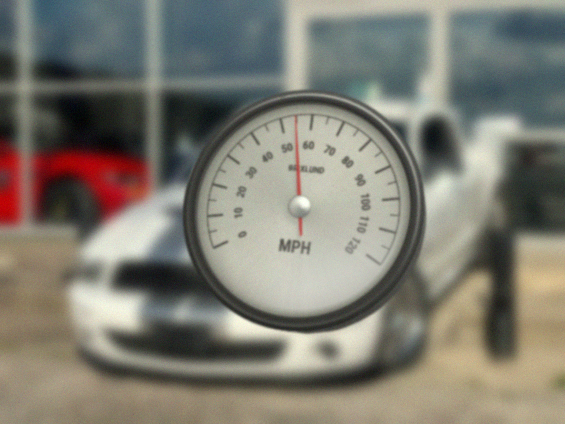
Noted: {"value": 55, "unit": "mph"}
